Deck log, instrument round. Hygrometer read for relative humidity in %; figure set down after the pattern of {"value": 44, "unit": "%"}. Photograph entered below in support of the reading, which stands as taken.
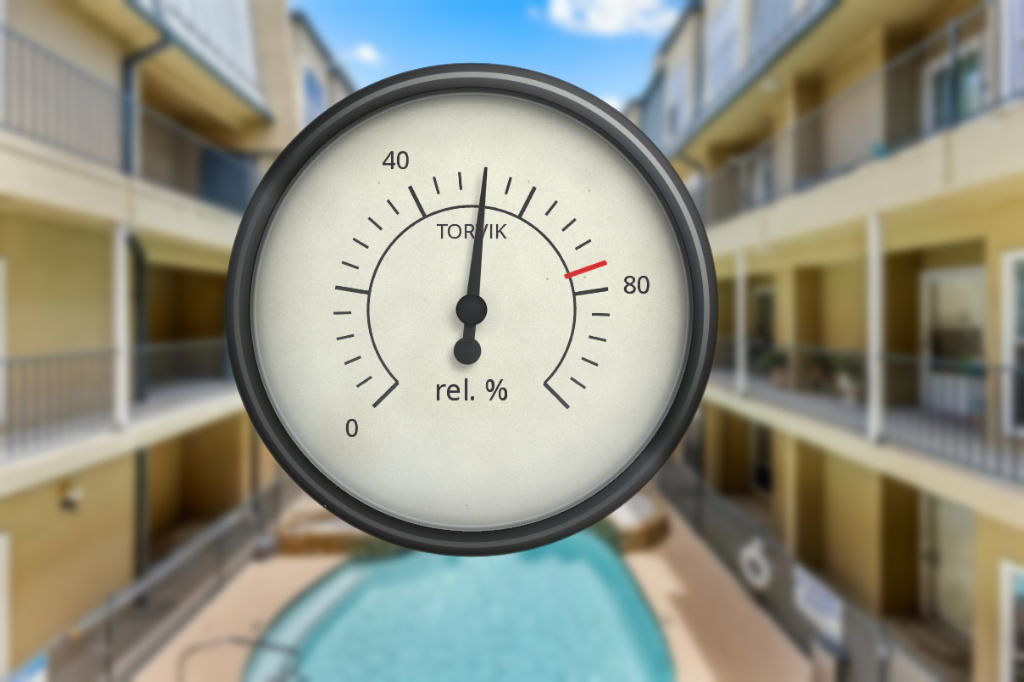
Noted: {"value": 52, "unit": "%"}
